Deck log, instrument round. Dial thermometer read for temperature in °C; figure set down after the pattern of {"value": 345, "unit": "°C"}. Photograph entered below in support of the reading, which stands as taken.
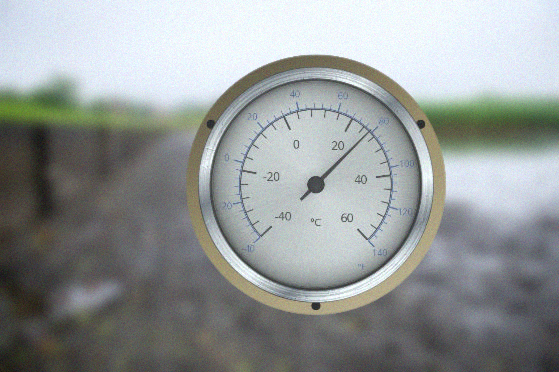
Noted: {"value": 26, "unit": "°C"}
